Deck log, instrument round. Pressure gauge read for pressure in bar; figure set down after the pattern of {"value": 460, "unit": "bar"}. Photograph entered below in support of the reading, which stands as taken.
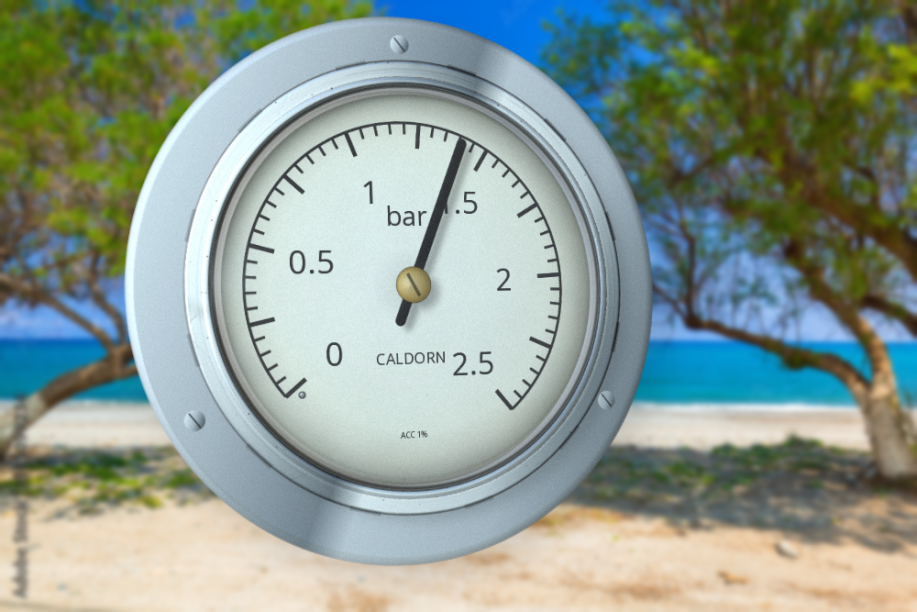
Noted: {"value": 1.4, "unit": "bar"}
